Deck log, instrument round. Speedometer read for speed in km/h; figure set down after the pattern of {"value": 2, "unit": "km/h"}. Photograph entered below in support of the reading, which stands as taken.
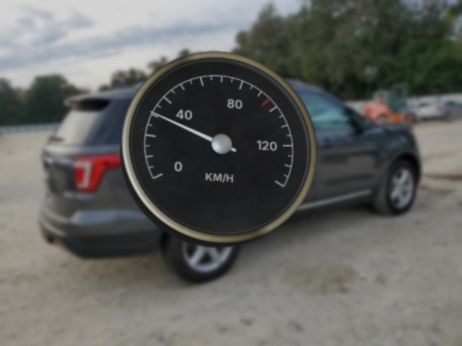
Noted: {"value": 30, "unit": "km/h"}
